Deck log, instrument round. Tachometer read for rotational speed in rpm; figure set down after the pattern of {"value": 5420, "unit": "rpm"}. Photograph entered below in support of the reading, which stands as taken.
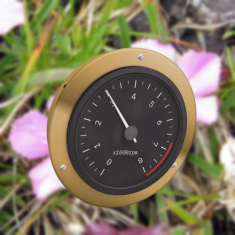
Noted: {"value": 3000, "unit": "rpm"}
